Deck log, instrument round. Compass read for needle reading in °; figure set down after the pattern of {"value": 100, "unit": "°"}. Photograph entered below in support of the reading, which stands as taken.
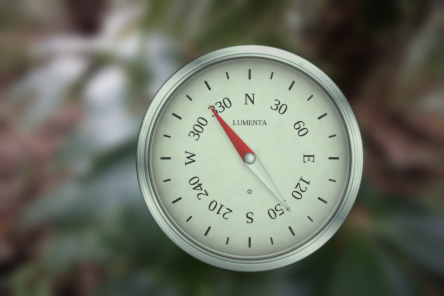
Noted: {"value": 322.5, "unit": "°"}
